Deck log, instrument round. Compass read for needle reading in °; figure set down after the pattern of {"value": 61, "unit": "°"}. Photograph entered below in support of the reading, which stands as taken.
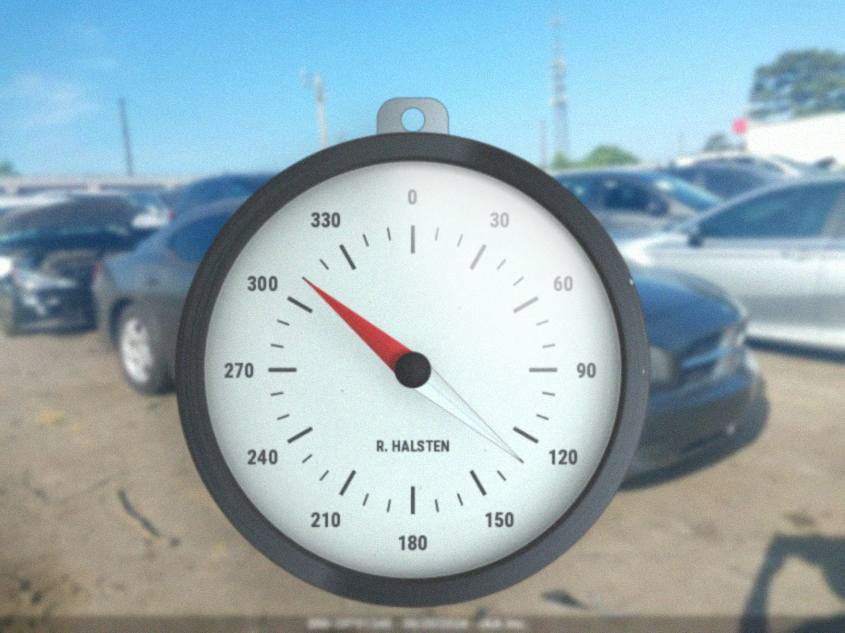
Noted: {"value": 310, "unit": "°"}
